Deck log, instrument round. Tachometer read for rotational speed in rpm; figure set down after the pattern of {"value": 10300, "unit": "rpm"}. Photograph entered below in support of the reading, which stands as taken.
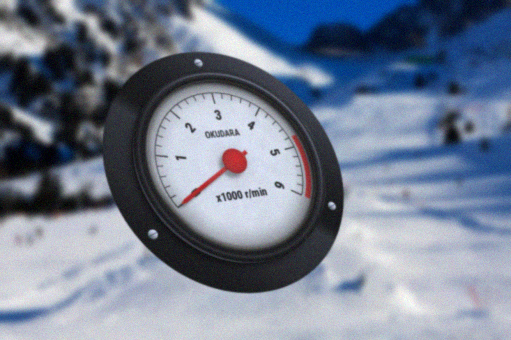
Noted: {"value": 0, "unit": "rpm"}
